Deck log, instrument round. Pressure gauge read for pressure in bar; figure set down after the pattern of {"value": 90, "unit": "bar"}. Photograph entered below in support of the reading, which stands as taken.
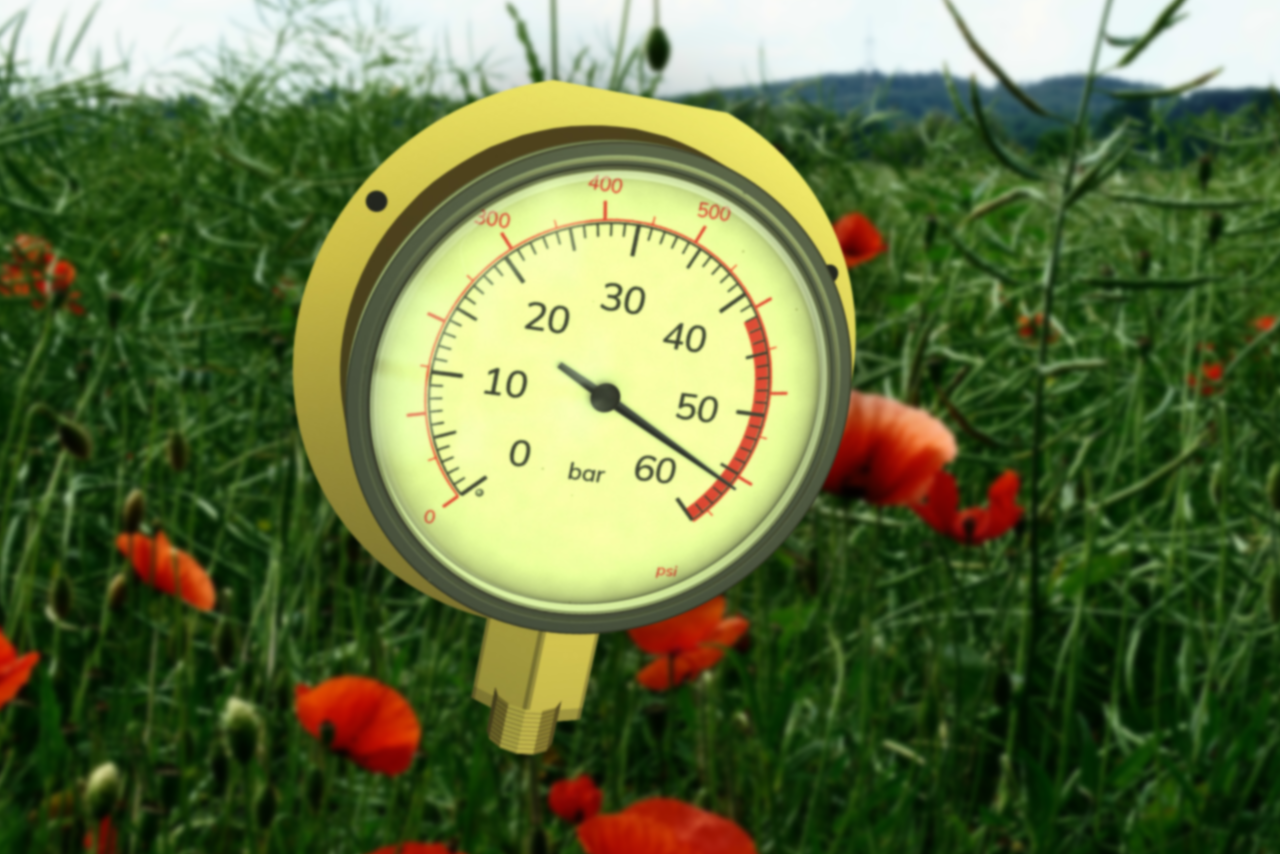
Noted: {"value": 56, "unit": "bar"}
